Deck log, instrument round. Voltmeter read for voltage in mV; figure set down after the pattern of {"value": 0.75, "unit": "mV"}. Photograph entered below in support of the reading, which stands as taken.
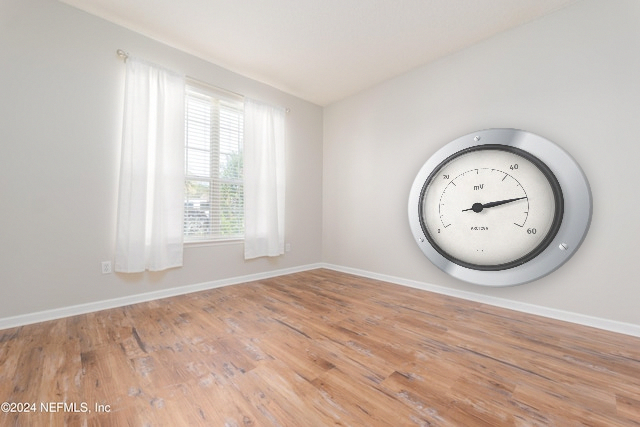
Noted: {"value": 50, "unit": "mV"}
